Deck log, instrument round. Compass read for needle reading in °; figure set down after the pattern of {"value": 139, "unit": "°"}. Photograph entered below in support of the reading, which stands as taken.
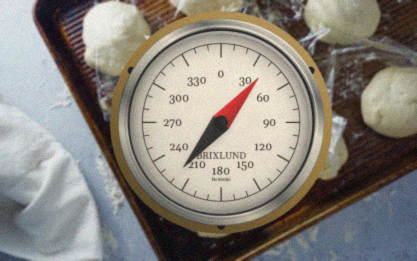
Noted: {"value": 40, "unit": "°"}
